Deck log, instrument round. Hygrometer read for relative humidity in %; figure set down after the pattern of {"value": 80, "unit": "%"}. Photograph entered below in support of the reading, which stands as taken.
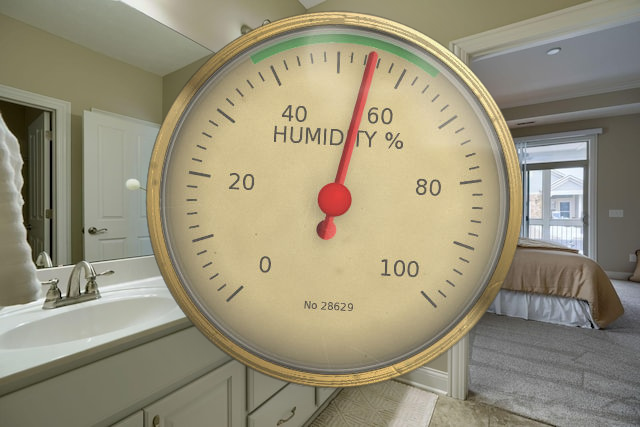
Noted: {"value": 55, "unit": "%"}
